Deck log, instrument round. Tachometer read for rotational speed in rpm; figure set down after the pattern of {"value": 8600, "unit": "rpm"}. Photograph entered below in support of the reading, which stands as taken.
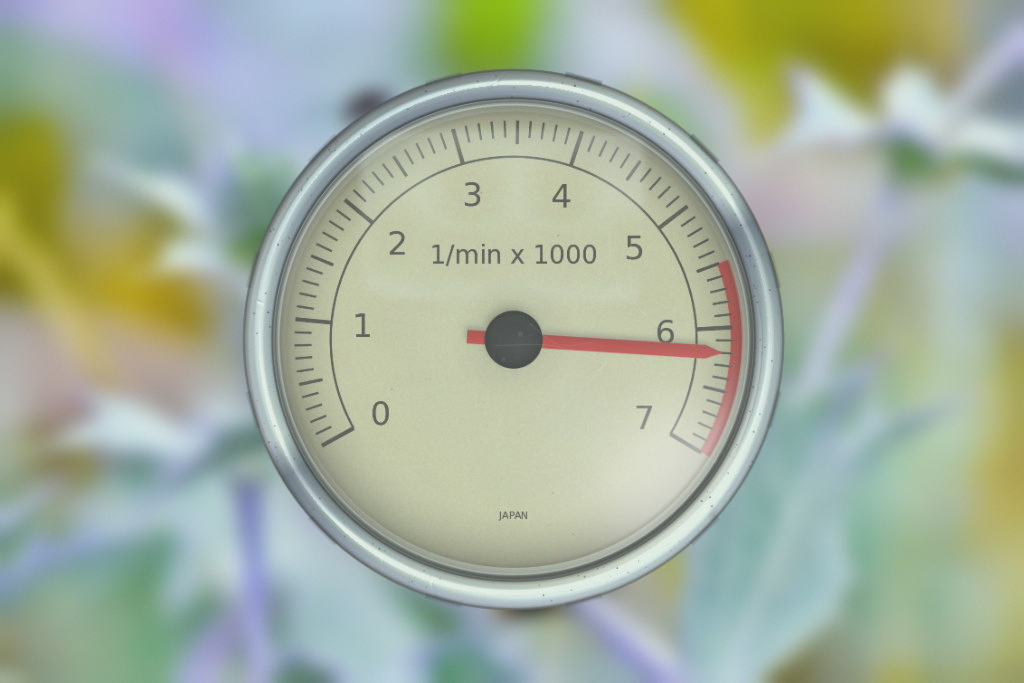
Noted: {"value": 6200, "unit": "rpm"}
